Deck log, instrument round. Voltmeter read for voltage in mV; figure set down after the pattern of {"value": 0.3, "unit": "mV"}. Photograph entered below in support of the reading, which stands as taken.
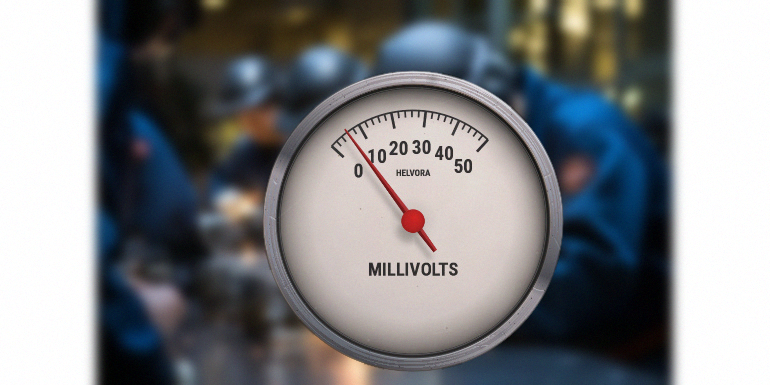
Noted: {"value": 6, "unit": "mV"}
